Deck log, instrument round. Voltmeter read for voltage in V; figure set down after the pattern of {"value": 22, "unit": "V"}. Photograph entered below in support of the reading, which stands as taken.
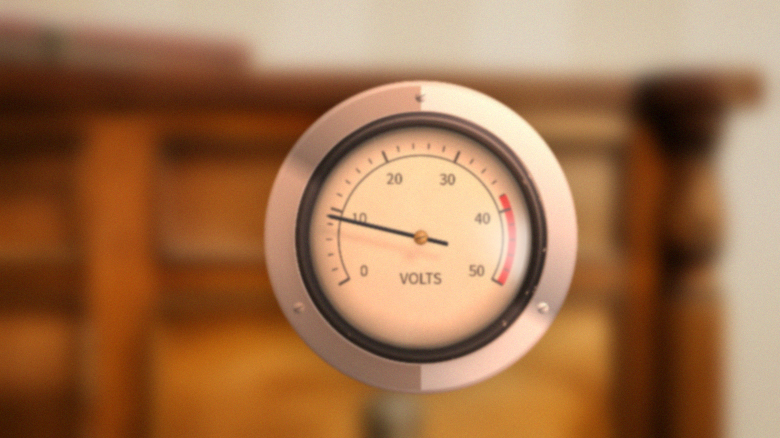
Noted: {"value": 9, "unit": "V"}
